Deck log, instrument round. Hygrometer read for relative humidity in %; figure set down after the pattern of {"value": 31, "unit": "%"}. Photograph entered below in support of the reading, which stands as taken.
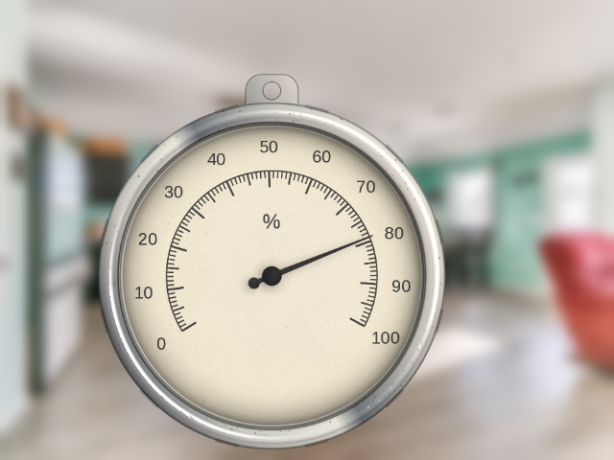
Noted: {"value": 79, "unit": "%"}
